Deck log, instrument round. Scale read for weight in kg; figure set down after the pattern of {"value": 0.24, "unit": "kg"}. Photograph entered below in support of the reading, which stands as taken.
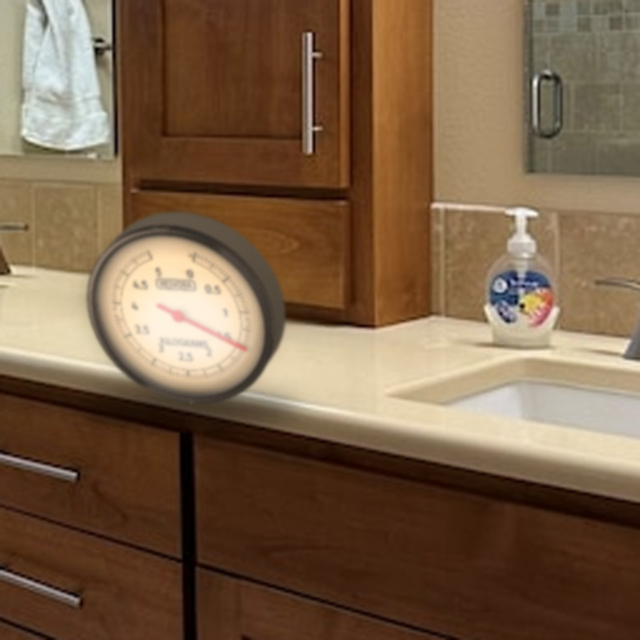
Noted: {"value": 1.5, "unit": "kg"}
